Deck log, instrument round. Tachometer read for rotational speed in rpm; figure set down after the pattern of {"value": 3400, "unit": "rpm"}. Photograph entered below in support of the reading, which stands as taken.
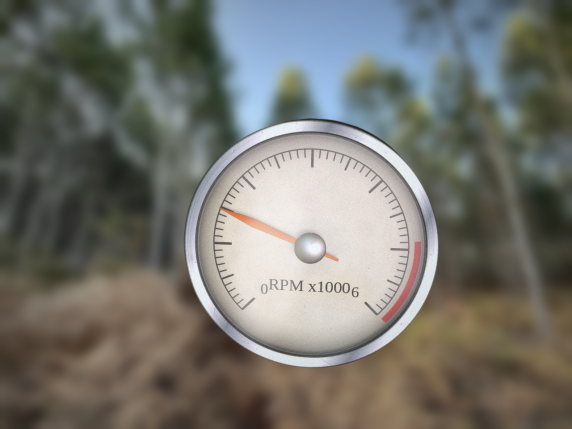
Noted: {"value": 1500, "unit": "rpm"}
